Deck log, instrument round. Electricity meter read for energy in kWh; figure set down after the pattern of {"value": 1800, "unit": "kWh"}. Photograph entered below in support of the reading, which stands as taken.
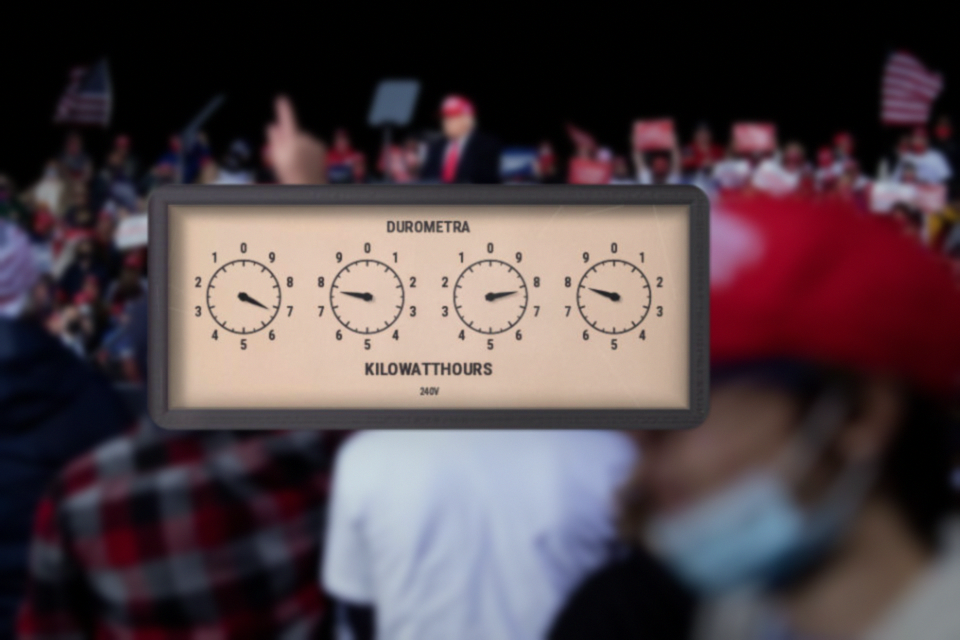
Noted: {"value": 6778, "unit": "kWh"}
